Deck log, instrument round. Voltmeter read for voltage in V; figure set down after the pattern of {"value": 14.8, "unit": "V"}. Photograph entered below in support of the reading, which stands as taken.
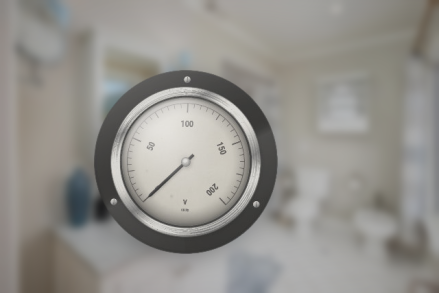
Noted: {"value": 0, "unit": "V"}
